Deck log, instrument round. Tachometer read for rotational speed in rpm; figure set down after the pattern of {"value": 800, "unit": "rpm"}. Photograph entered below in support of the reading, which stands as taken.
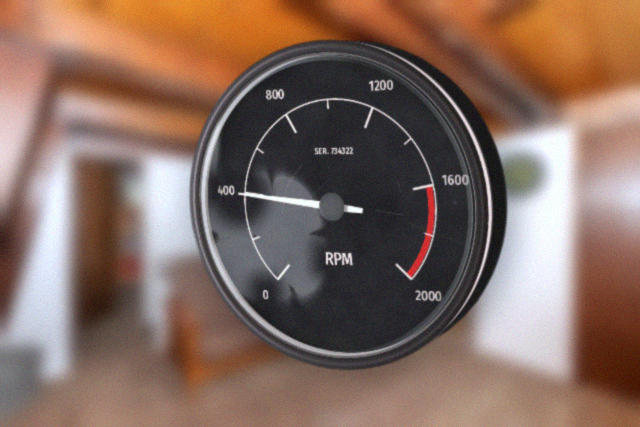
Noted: {"value": 400, "unit": "rpm"}
